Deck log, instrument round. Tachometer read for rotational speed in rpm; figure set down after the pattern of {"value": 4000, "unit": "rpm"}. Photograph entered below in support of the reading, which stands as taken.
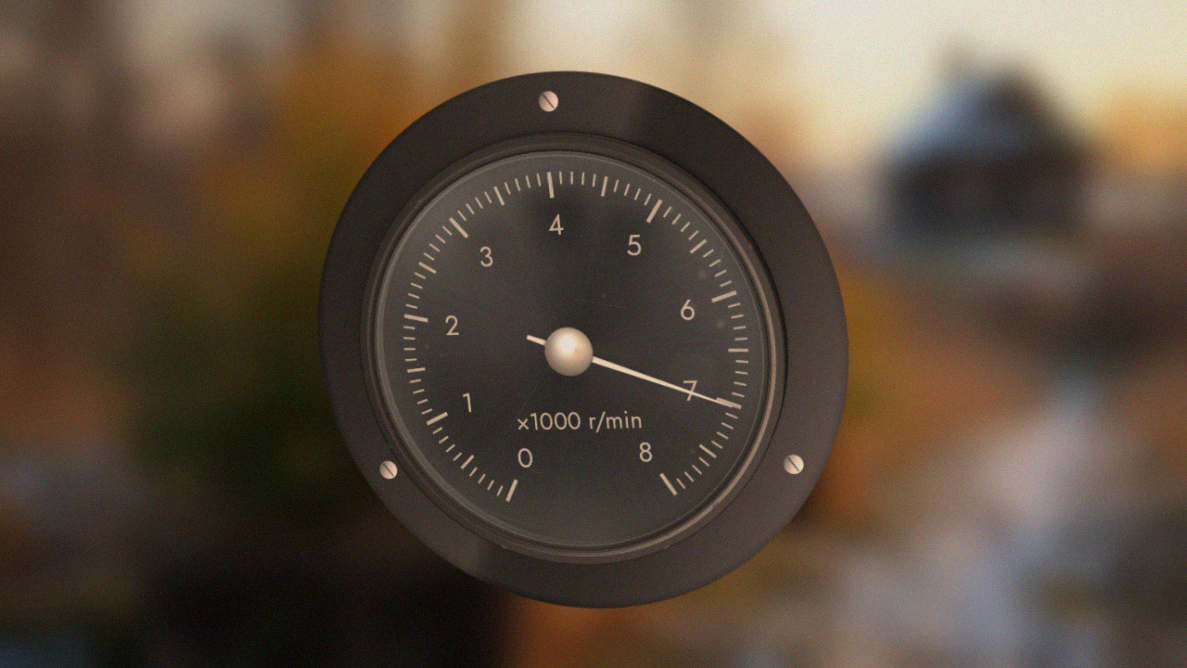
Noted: {"value": 7000, "unit": "rpm"}
